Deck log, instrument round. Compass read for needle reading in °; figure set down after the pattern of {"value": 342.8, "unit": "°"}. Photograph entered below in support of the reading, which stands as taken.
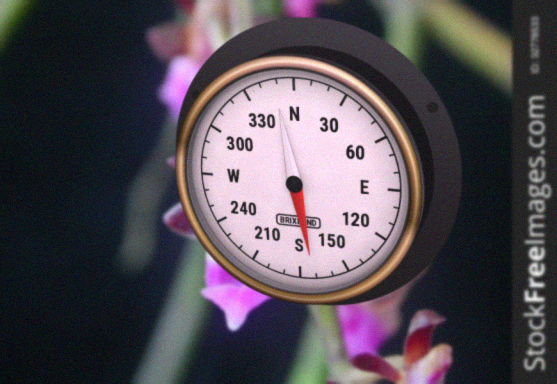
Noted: {"value": 170, "unit": "°"}
